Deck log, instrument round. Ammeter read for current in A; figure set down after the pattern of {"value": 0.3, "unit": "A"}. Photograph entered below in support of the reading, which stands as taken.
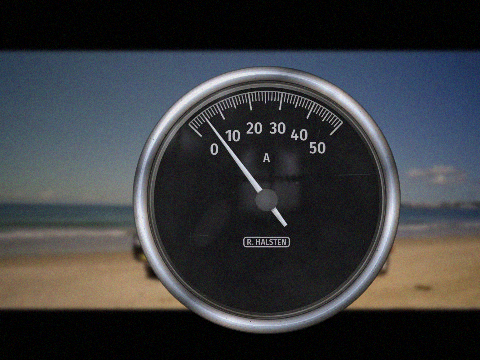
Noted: {"value": 5, "unit": "A"}
